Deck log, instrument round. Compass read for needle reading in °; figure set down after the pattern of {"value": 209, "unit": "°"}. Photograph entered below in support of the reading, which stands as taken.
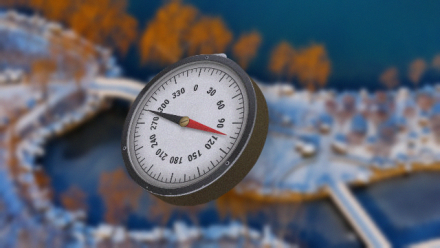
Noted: {"value": 105, "unit": "°"}
